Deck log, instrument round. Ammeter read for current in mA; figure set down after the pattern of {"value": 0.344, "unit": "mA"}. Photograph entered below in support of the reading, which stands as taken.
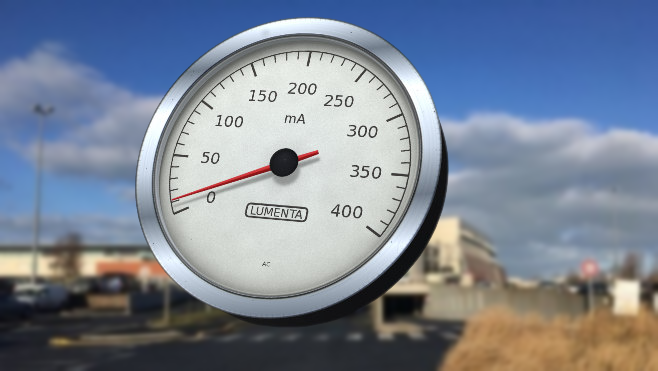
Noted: {"value": 10, "unit": "mA"}
